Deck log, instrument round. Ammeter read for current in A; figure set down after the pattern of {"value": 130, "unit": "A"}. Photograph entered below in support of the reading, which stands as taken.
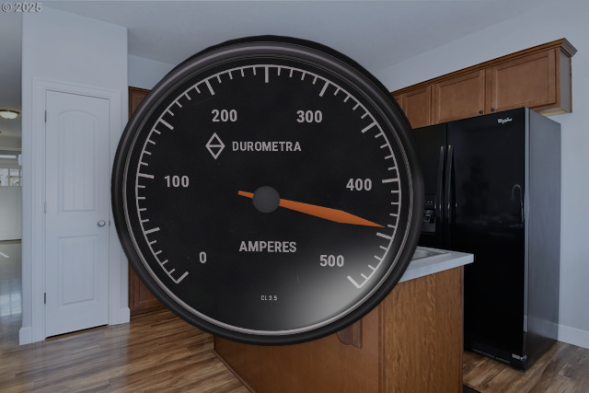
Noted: {"value": 440, "unit": "A"}
